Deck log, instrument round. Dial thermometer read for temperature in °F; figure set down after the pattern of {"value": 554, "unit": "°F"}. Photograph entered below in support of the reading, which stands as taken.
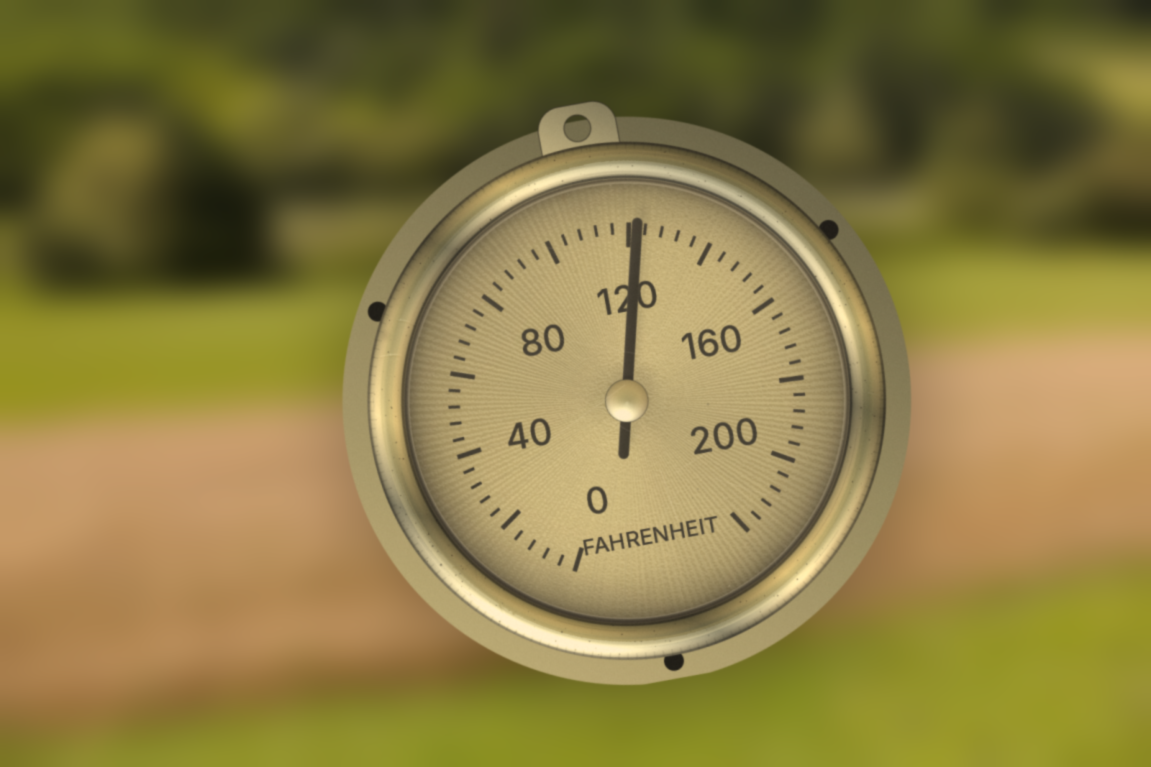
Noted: {"value": 122, "unit": "°F"}
